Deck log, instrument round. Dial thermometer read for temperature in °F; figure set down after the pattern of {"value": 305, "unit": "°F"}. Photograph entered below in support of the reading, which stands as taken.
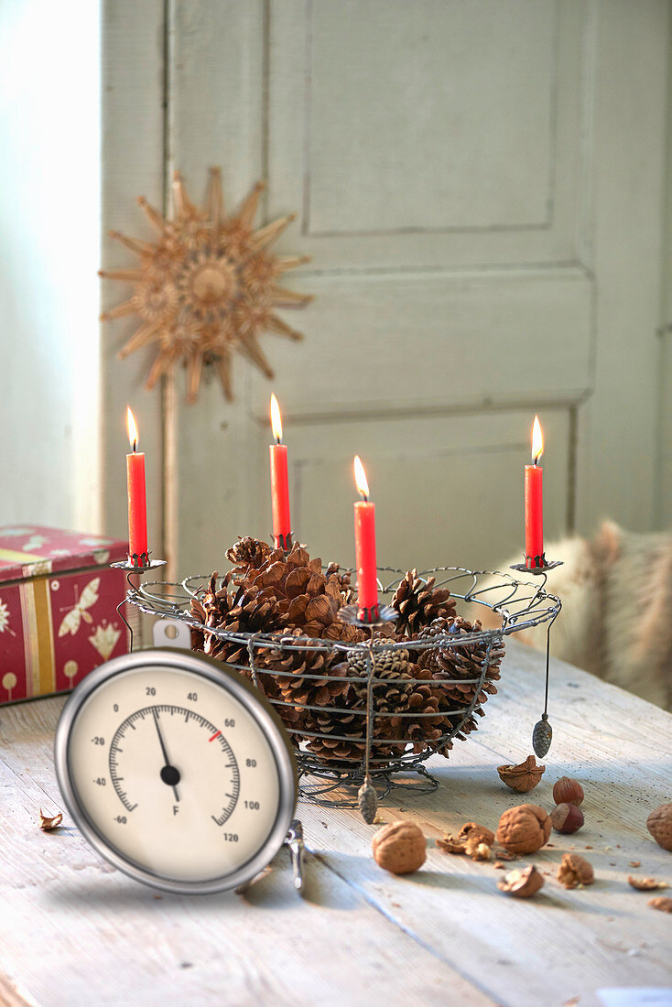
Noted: {"value": 20, "unit": "°F"}
